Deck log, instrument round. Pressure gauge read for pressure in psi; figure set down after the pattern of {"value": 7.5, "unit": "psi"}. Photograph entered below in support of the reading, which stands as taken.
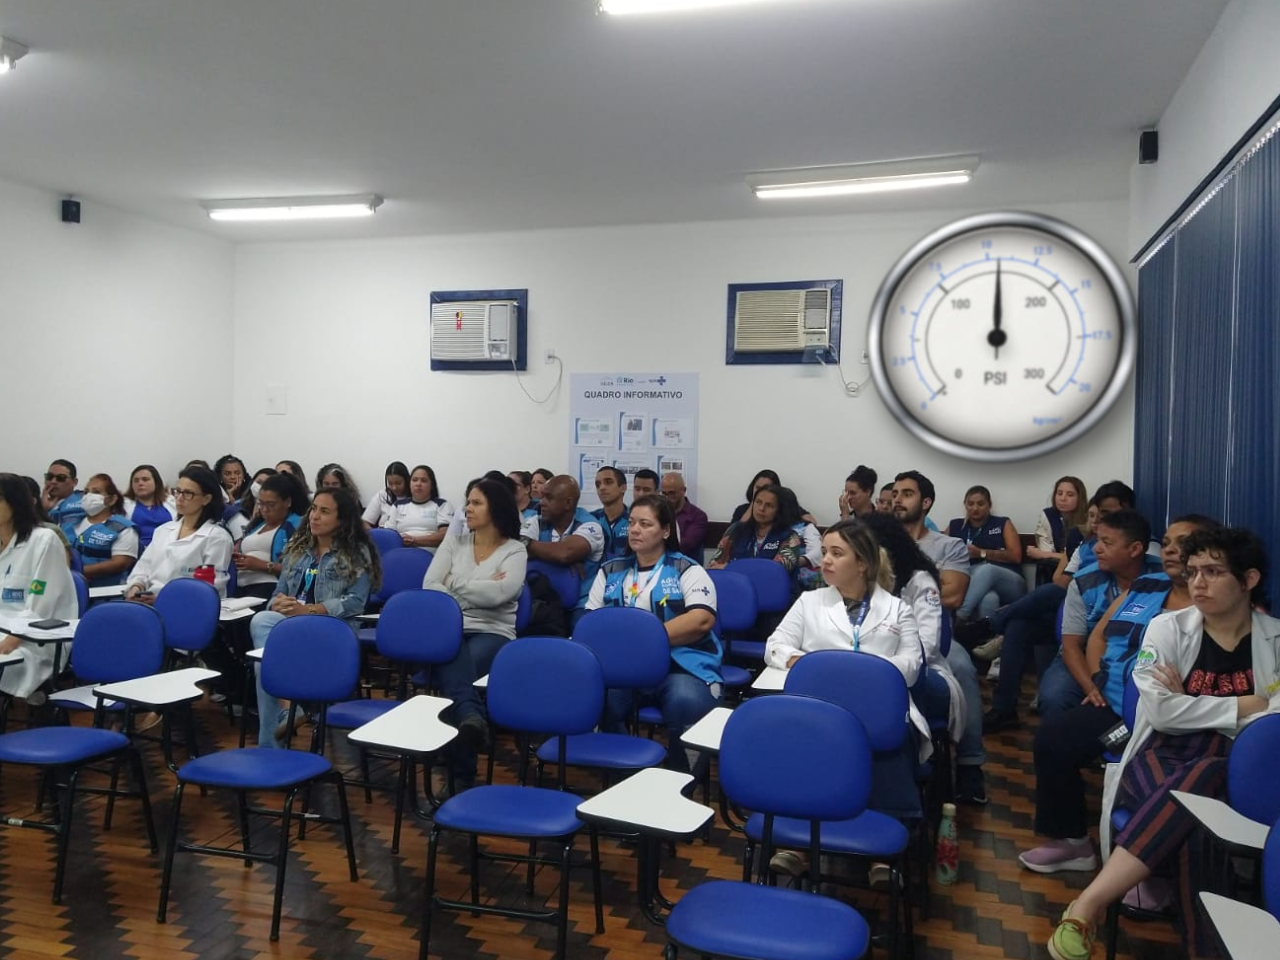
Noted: {"value": 150, "unit": "psi"}
